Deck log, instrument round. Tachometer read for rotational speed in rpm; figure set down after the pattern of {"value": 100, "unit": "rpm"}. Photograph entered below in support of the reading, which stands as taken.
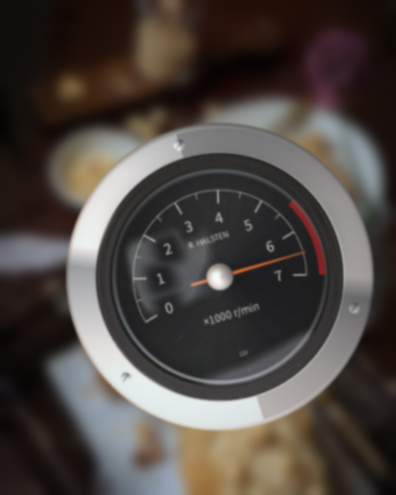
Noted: {"value": 6500, "unit": "rpm"}
